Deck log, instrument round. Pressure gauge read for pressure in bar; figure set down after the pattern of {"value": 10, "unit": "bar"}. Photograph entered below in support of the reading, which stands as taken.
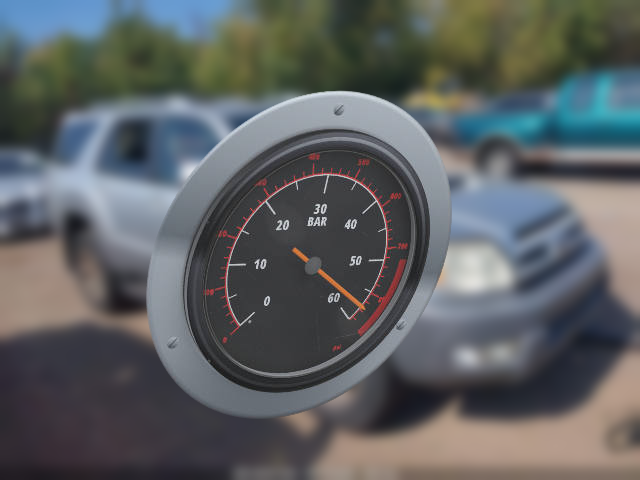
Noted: {"value": 57.5, "unit": "bar"}
